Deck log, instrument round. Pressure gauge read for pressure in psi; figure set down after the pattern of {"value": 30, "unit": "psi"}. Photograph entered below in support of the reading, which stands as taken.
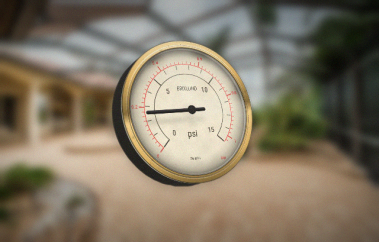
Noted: {"value": 2.5, "unit": "psi"}
